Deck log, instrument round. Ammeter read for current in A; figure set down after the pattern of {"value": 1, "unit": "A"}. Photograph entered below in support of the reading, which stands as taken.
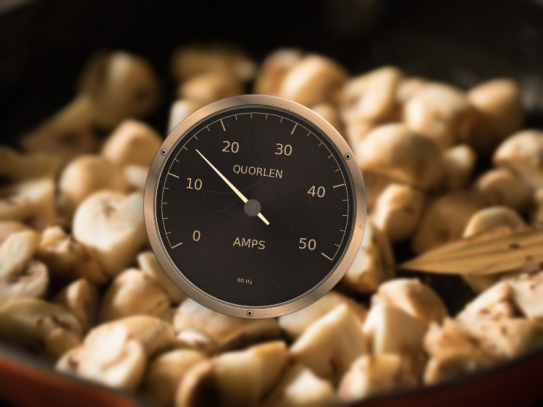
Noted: {"value": 15, "unit": "A"}
